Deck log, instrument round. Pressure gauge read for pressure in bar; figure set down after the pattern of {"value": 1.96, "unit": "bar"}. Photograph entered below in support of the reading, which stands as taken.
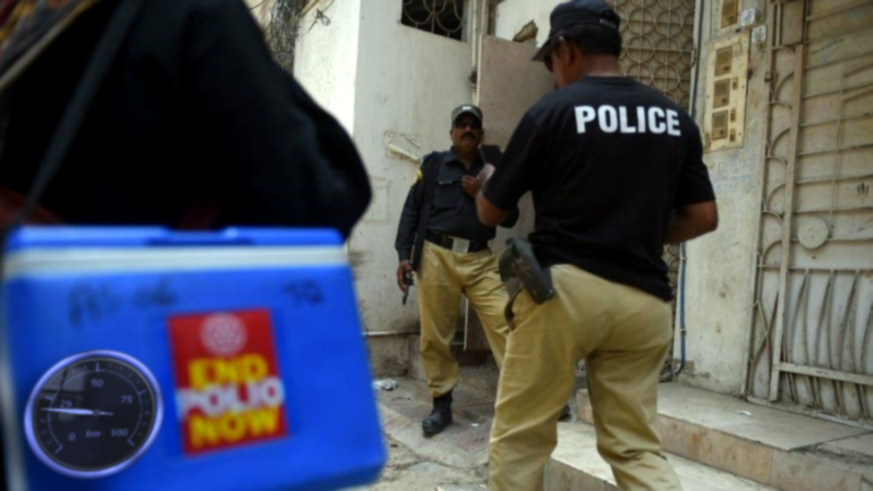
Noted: {"value": 20, "unit": "bar"}
